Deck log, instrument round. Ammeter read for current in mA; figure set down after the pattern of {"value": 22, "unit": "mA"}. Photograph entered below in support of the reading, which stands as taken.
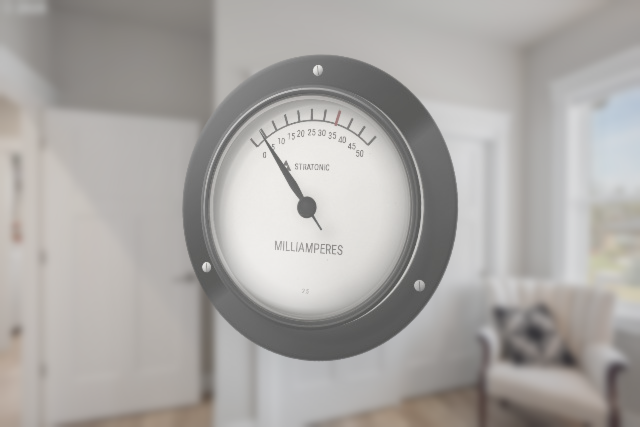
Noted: {"value": 5, "unit": "mA"}
